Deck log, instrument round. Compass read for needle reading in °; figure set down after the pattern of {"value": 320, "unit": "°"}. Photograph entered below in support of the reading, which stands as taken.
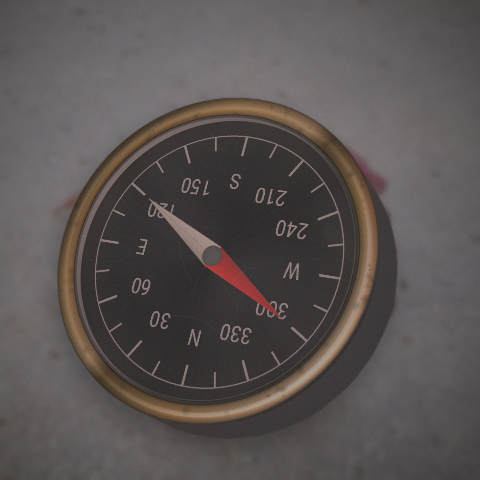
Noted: {"value": 300, "unit": "°"}
